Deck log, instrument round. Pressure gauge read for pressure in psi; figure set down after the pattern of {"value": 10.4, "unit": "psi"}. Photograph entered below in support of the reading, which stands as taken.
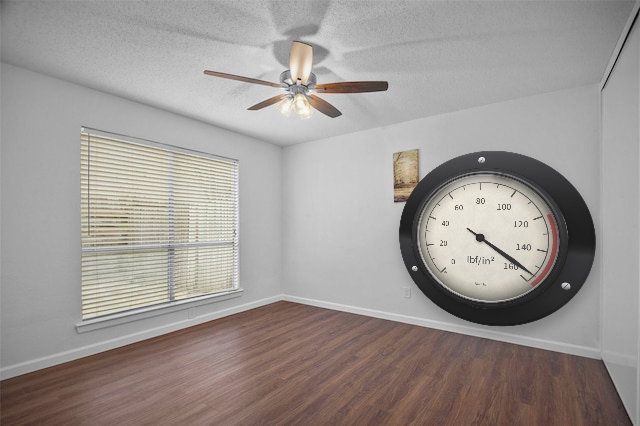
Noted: {"value": 155, "unit": "psi"}
